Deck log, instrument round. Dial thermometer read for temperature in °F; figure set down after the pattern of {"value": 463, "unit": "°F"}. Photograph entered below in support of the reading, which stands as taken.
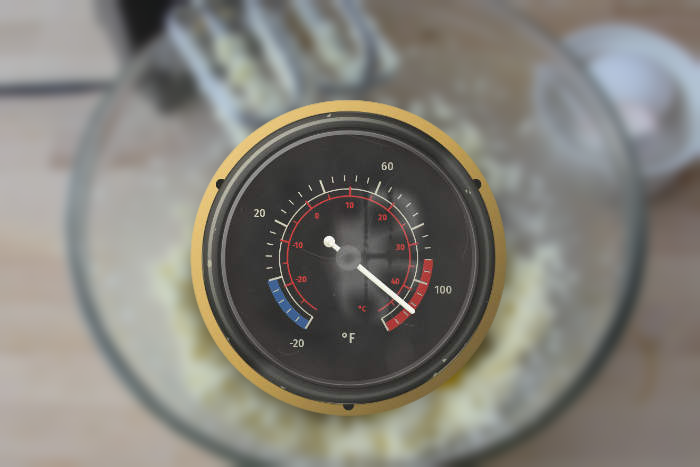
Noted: {"value": 110, "unit": "°F"}
